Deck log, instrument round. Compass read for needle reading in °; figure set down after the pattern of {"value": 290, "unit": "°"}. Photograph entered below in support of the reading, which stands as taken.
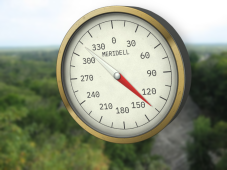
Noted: {"value": 135, "unit": "°"}
